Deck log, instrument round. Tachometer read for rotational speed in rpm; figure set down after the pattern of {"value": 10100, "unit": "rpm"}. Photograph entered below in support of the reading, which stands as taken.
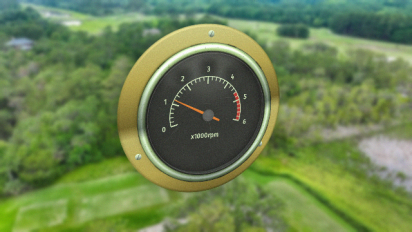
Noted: {"value": 1200, "unit": "rpm"}
